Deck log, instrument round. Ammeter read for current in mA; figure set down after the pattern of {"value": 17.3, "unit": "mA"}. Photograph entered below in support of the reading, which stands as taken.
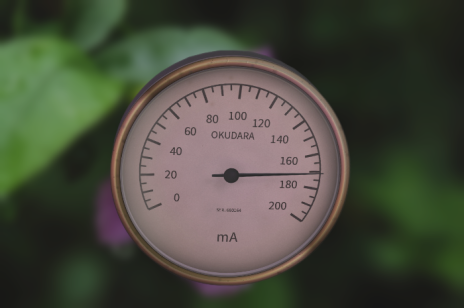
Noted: {"value": 170, "unit": "mA"}
